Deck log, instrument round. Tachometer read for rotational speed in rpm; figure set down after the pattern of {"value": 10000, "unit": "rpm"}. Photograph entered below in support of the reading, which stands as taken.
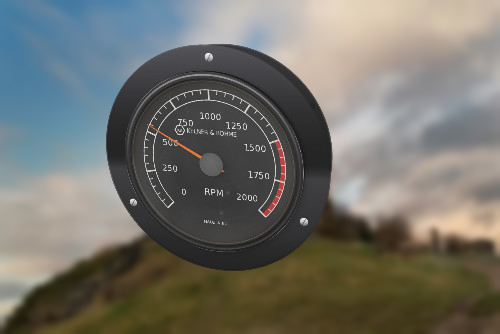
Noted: {"value": 550, "unit": "rpm"}
